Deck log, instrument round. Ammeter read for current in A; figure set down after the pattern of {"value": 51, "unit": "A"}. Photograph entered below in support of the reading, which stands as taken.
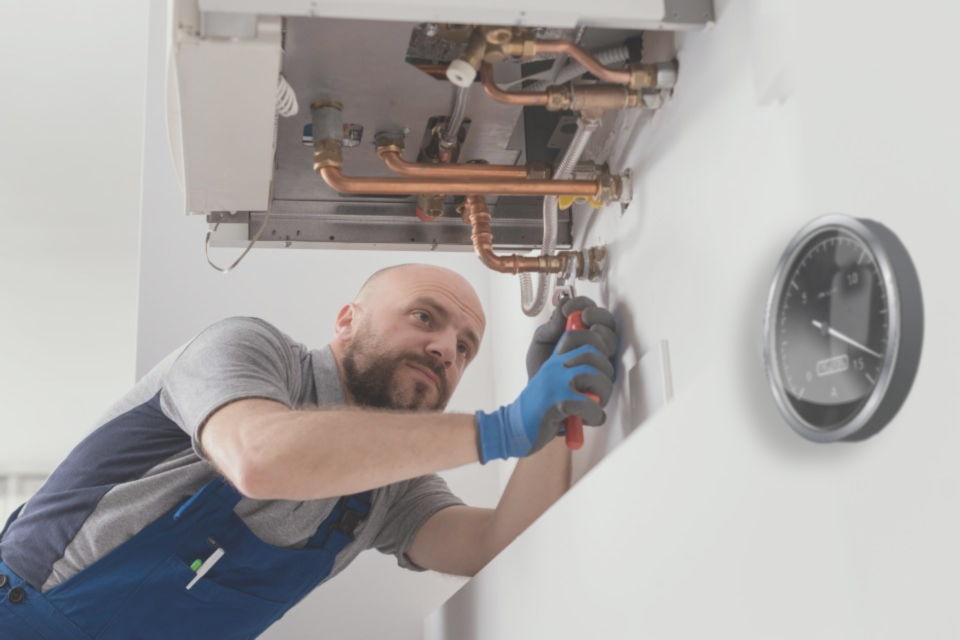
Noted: {"value": 14, "unit": "A"}
